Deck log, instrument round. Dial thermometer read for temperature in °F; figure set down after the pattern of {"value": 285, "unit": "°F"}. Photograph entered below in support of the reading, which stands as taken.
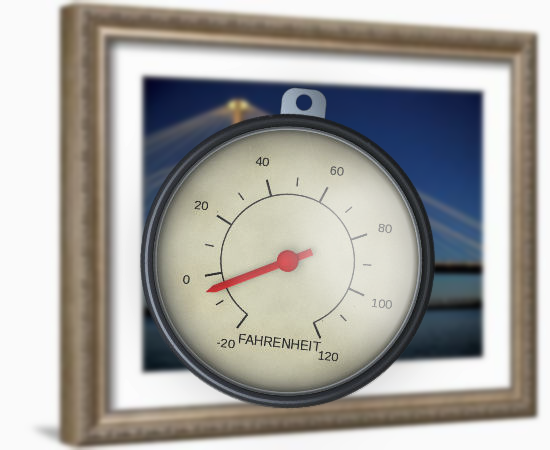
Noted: {"value": -5, "unit": "°F"}
